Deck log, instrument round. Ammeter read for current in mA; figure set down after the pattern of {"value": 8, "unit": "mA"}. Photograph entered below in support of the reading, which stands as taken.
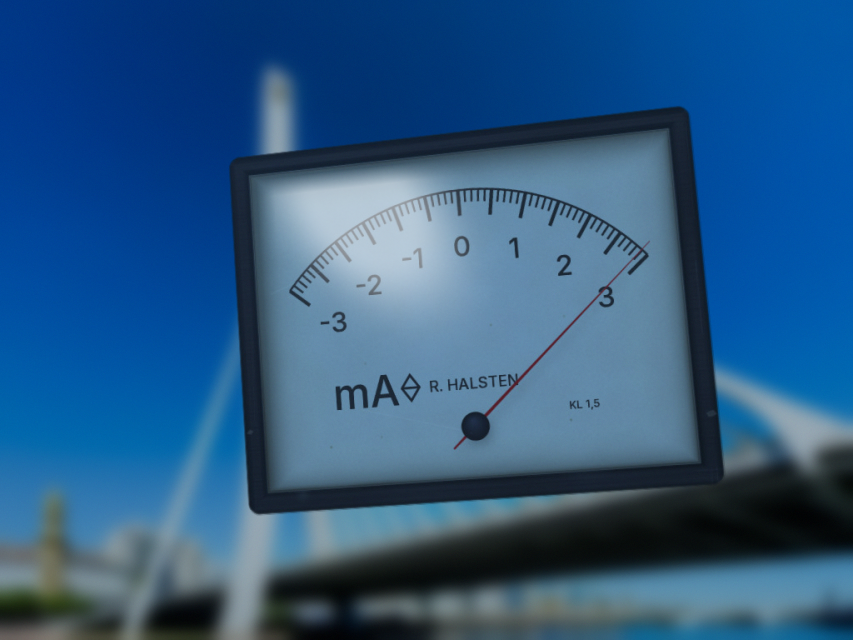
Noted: {"value": 2.9, "unit": "mA"}
